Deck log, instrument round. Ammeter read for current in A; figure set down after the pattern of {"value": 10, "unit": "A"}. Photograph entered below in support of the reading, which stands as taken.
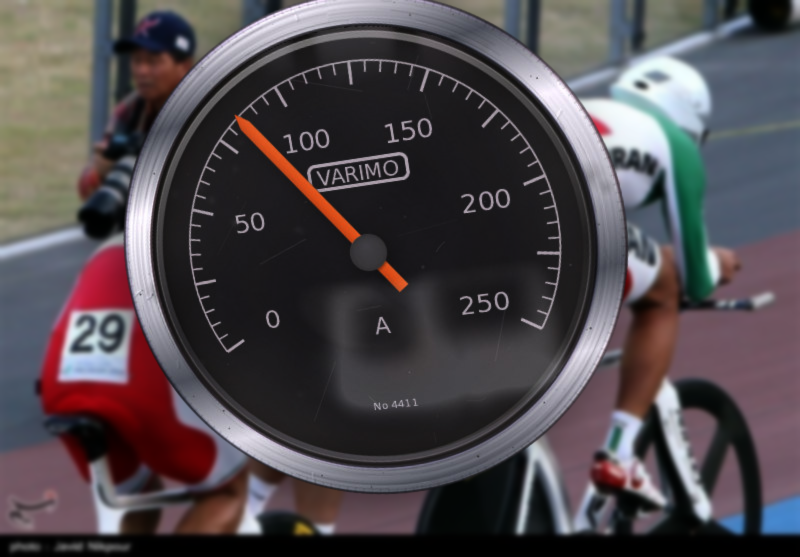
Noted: {"value": 85, "unit": "A"}
